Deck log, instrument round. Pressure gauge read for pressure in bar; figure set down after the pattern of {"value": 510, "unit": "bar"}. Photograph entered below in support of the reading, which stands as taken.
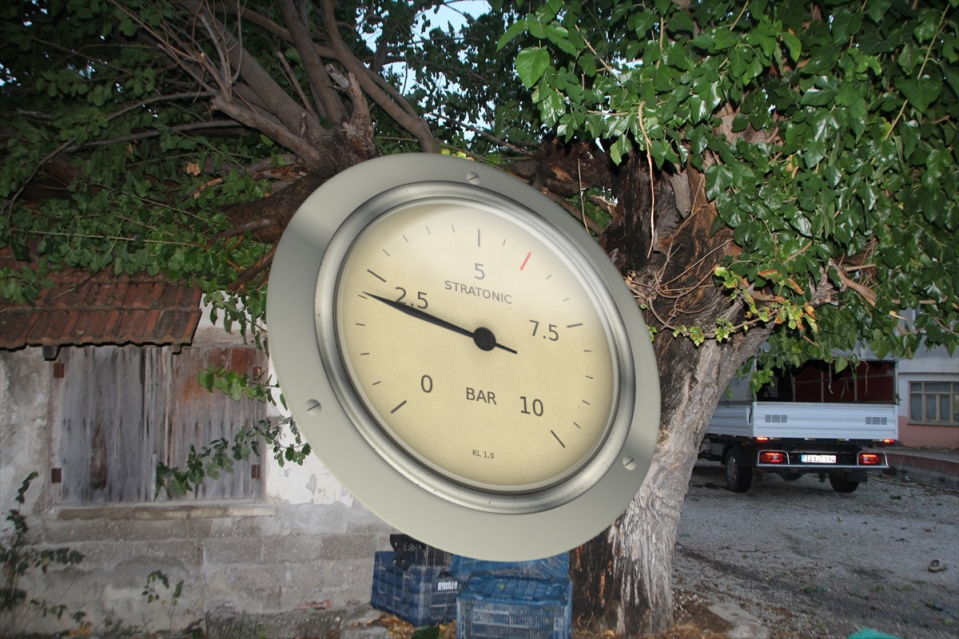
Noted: {"value": 2, "unit": "bar"}
